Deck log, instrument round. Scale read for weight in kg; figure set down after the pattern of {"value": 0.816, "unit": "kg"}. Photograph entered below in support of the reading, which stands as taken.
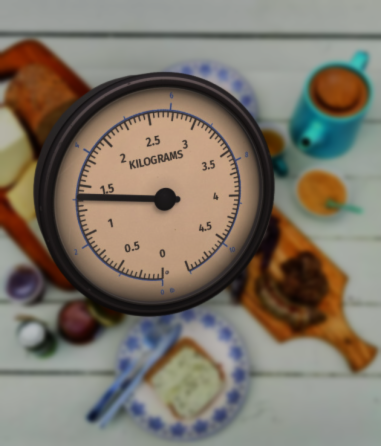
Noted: {"value": 1.4, "unit": "kg"}
